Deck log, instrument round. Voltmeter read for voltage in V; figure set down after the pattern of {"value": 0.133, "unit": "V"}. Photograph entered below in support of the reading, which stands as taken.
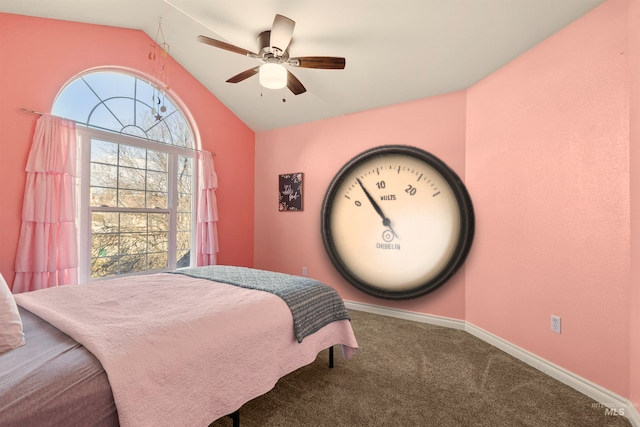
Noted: {"value": 5, "unit": "V"}
